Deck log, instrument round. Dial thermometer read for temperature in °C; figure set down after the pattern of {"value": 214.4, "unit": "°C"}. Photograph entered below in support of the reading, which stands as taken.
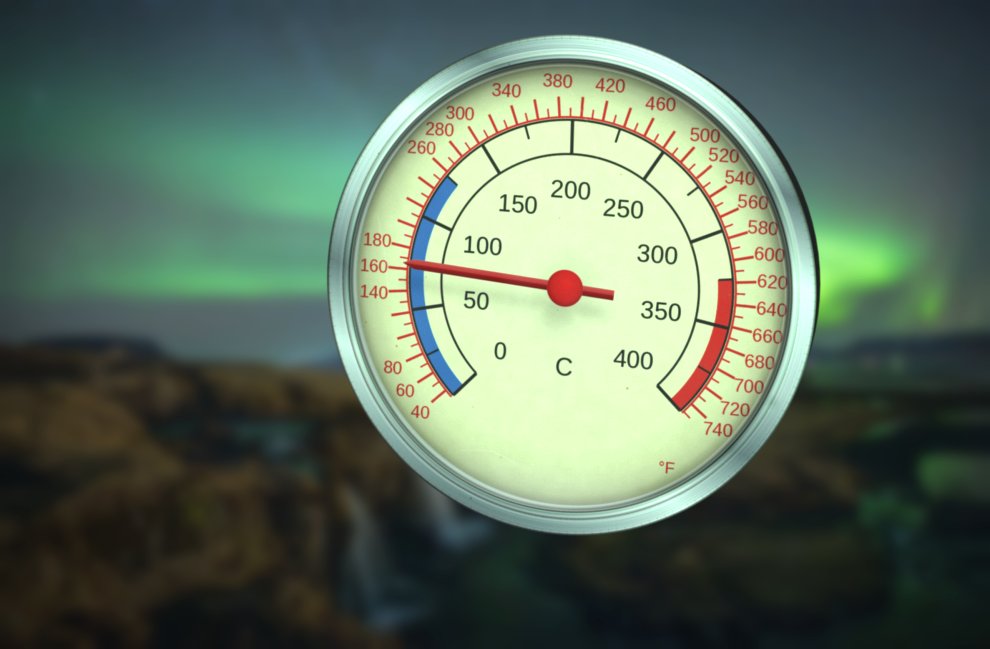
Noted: {"value": 75, "unit": "°C"}
